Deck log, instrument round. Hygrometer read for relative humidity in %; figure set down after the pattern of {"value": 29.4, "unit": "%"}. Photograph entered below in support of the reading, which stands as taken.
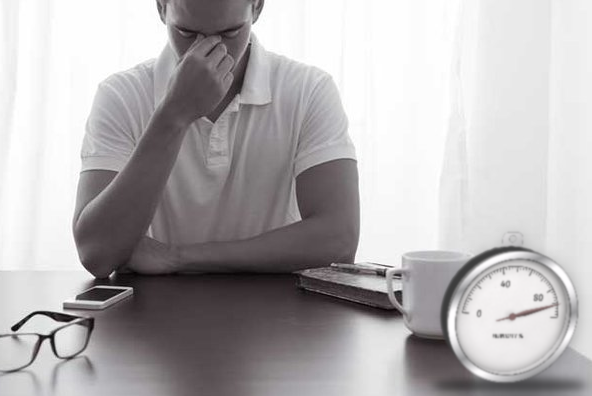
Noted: {"value": 90, "unit": "%"}
